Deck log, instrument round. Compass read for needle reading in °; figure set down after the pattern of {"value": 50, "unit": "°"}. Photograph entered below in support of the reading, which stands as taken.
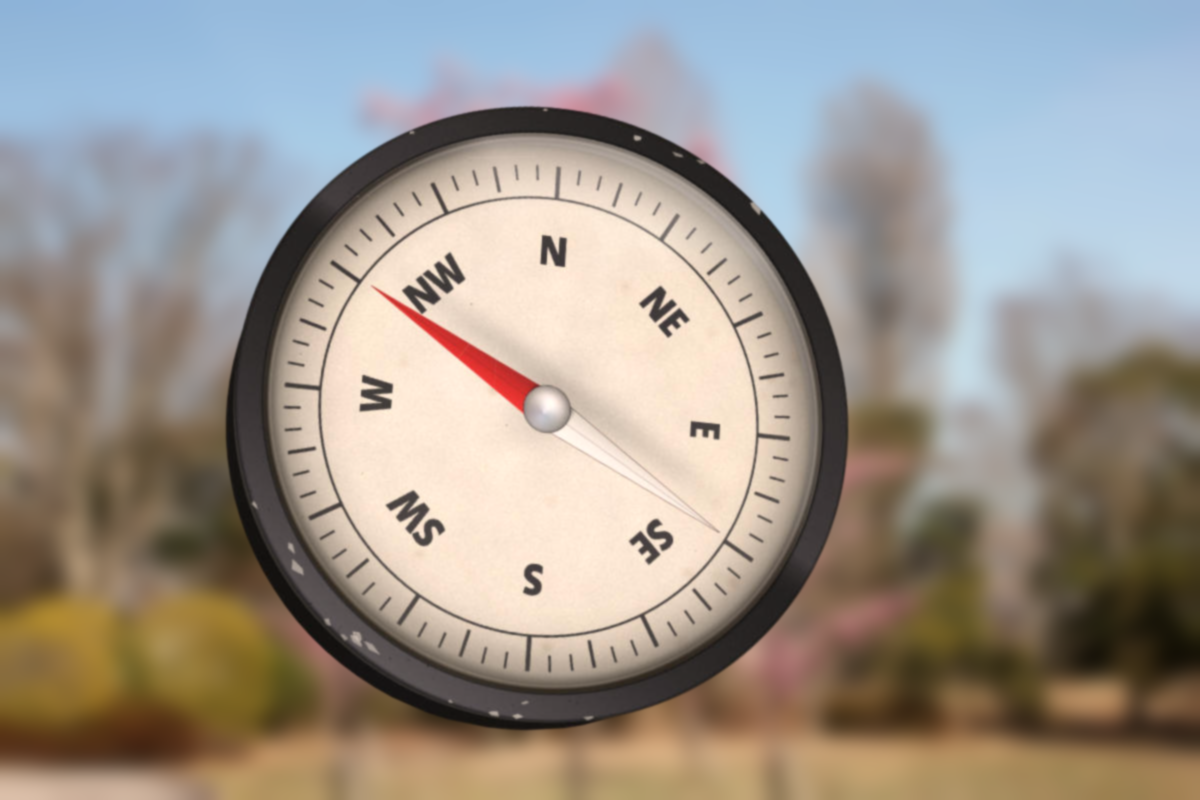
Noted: {"value": 300, "unit": "°"}
